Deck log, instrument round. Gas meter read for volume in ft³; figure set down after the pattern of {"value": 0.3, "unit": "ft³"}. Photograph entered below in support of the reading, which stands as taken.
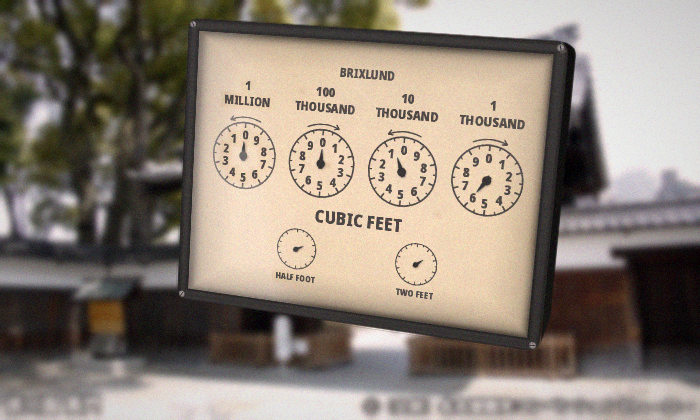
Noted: {"value": 600, "unit": "ft³"}
